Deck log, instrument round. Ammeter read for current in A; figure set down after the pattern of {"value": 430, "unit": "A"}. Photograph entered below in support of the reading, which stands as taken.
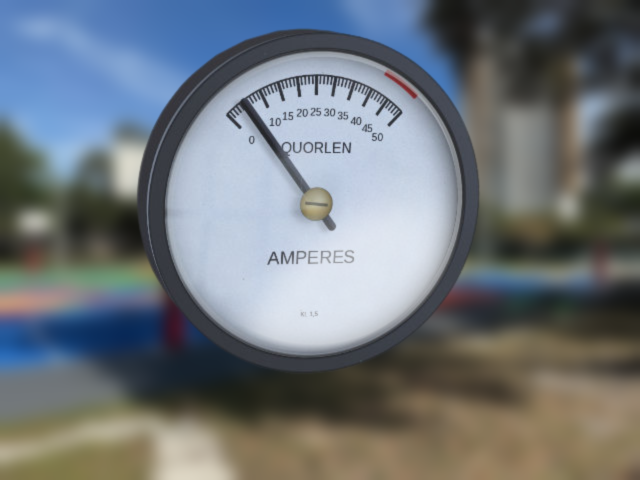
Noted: {"value": 5, "unit": "A"}
